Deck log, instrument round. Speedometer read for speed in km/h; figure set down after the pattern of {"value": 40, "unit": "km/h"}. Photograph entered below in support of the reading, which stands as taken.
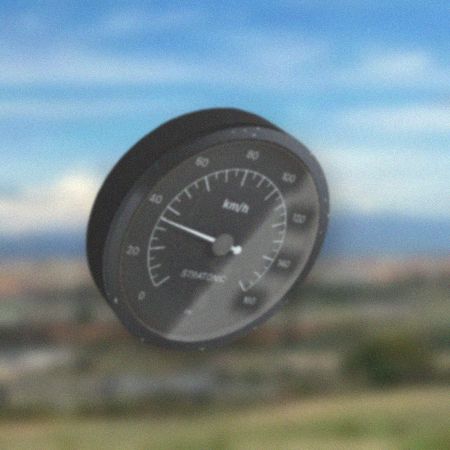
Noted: {"value": 35, "unit": "km/h"}
